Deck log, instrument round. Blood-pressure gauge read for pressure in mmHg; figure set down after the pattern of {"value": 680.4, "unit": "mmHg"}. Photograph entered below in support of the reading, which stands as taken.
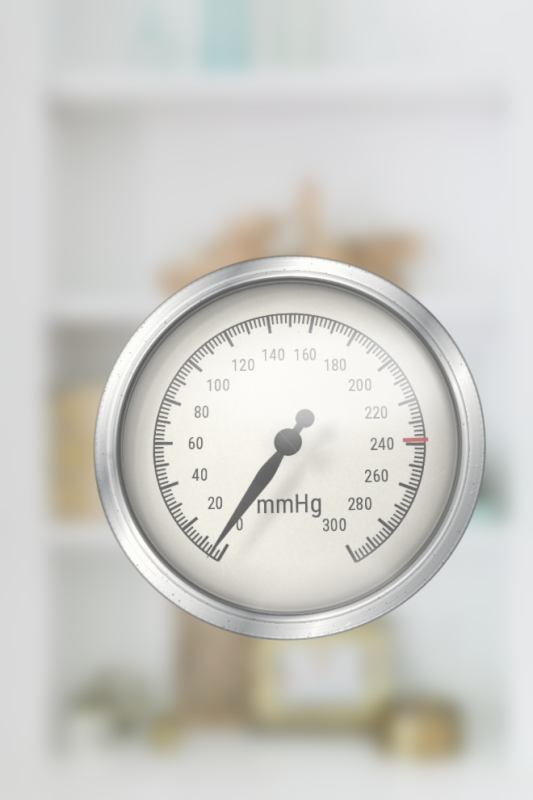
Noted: {"value": 4, "unit": "mmHg"}
